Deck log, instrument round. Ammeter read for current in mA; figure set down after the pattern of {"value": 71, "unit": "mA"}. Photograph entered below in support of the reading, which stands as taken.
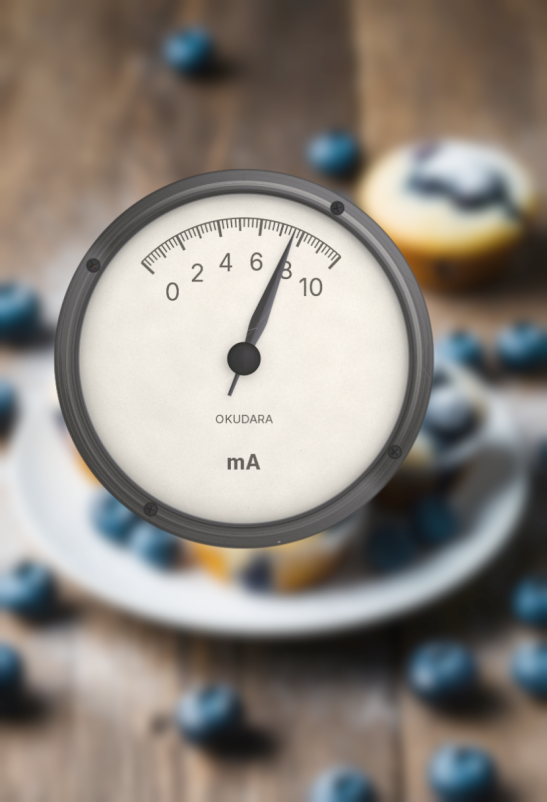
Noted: {"value": 7.6, "unit": "mA"}
